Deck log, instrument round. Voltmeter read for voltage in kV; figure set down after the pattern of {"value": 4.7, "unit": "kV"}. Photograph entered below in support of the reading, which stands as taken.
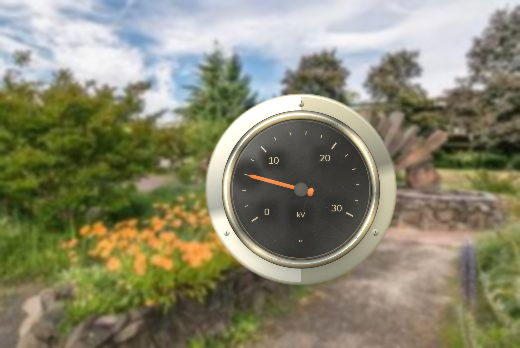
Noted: {"value": 6, "unit": "kV"}
